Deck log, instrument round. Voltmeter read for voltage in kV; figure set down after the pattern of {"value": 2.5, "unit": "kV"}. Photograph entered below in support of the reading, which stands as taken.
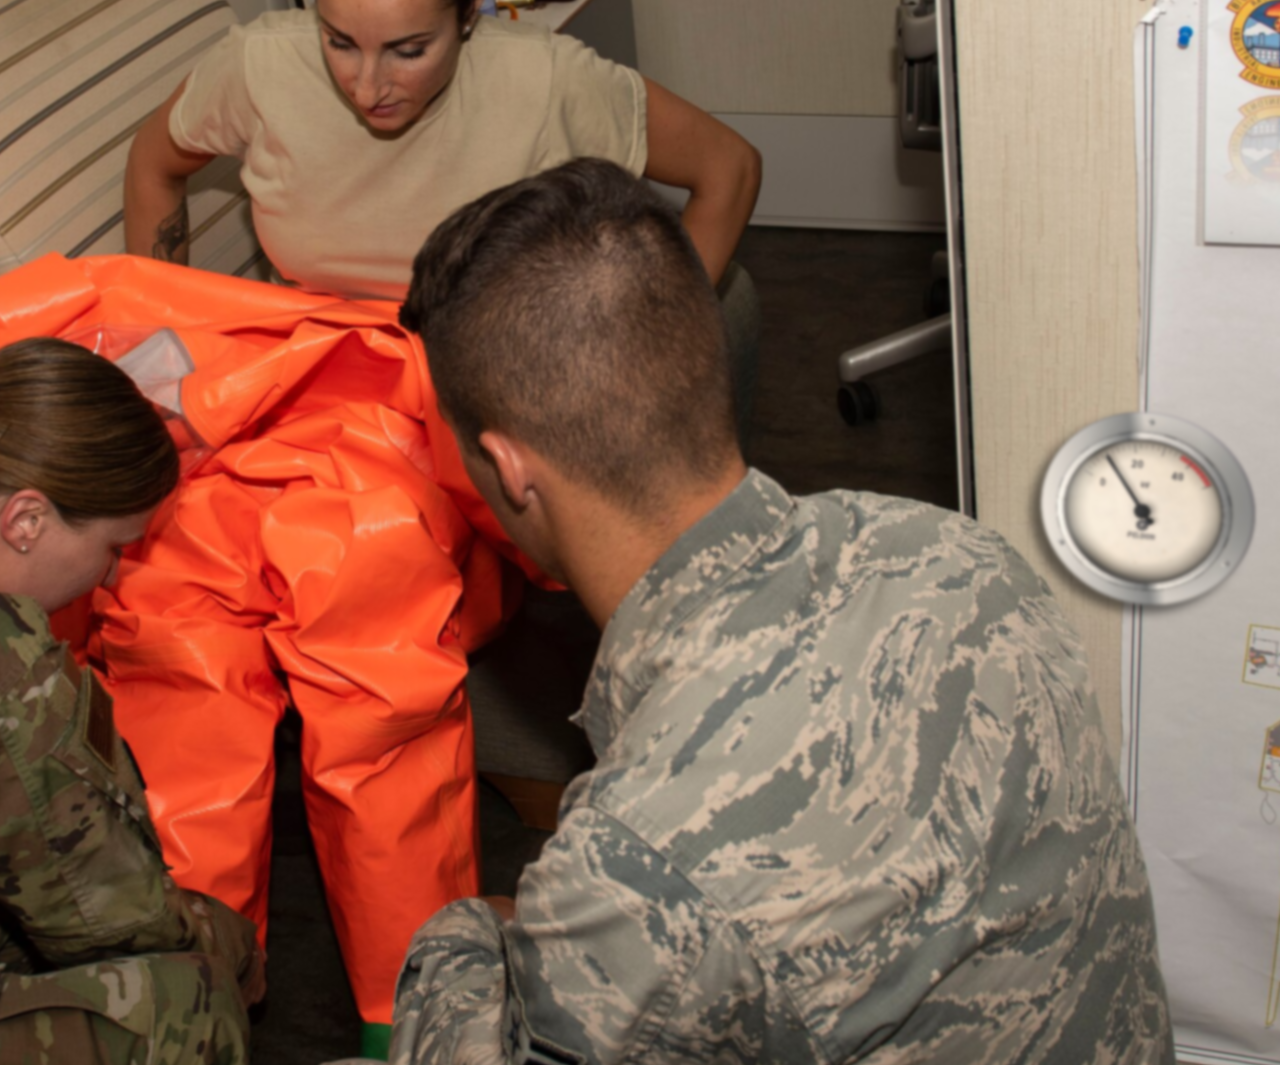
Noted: {"value": 10, "unit": "kV"}
